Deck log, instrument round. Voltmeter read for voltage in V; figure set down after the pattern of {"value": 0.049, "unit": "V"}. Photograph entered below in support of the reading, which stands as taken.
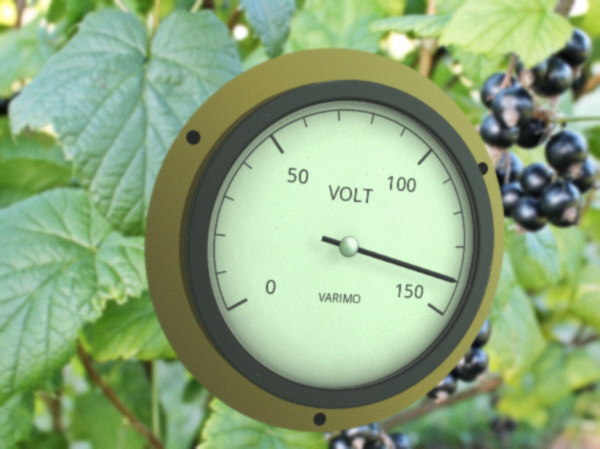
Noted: {"value": 140, "unit": "V"}
